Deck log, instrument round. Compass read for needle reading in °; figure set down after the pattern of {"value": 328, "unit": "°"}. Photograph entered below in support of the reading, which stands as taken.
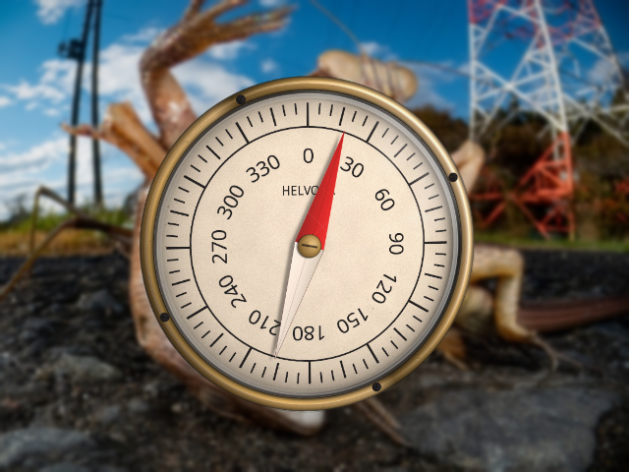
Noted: {"value": 17.5, "unit": "°"}
